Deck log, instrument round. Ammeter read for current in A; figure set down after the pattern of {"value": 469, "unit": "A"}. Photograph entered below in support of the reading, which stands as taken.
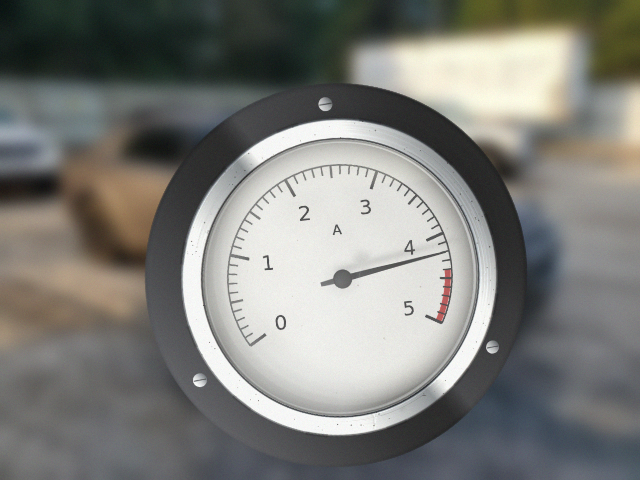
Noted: {"value": 4.2, "unit": "A"}
